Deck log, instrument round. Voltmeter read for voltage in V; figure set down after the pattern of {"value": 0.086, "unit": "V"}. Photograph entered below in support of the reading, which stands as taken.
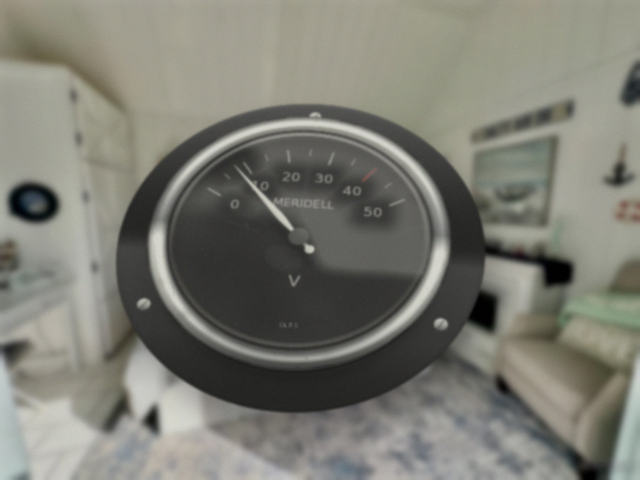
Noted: {"value": 7.5, "unit": "V"}
